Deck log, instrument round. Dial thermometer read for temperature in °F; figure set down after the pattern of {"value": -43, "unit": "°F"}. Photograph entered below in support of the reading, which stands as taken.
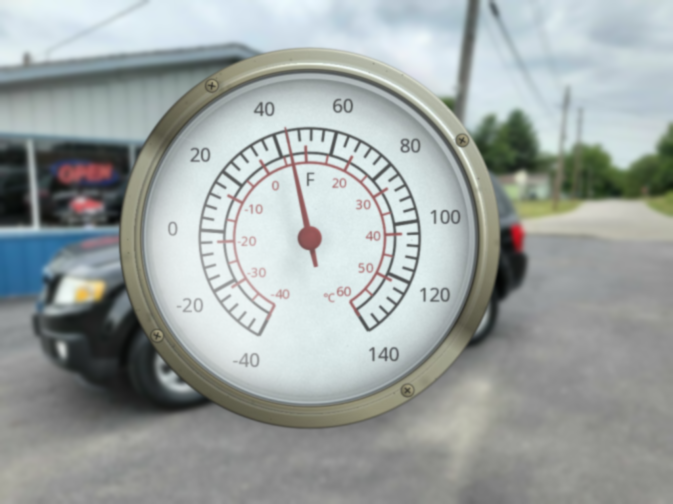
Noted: {"value": 44, "unit": "°F"}
